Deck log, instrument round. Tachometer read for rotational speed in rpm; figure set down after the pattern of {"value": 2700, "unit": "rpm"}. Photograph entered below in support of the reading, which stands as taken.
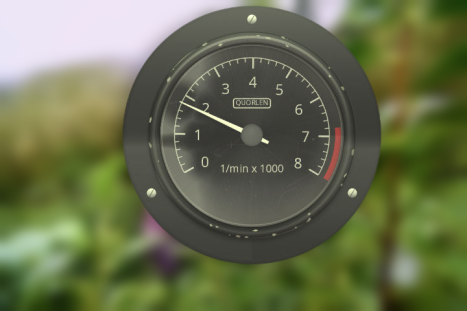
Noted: {"value": 1800, "unit": "rpm"}
